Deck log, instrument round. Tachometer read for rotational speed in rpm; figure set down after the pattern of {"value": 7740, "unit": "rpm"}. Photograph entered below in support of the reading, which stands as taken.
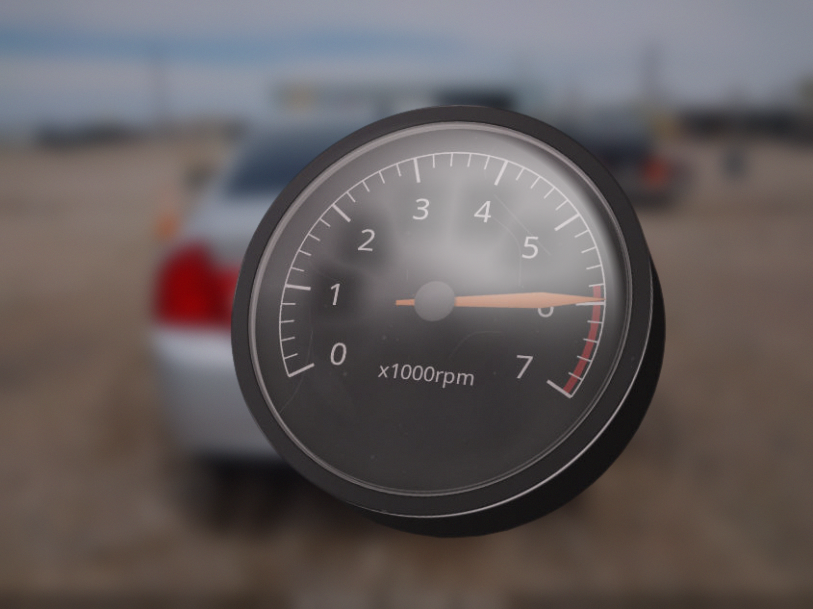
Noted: {"value": 6000, "unit": "rpm"}
